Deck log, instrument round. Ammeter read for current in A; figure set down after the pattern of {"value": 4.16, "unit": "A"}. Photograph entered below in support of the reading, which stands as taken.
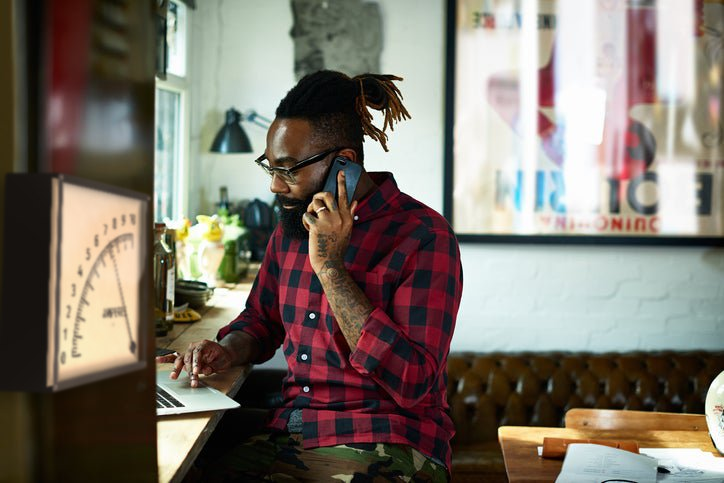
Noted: {"value": 7, "unit": "A"}
